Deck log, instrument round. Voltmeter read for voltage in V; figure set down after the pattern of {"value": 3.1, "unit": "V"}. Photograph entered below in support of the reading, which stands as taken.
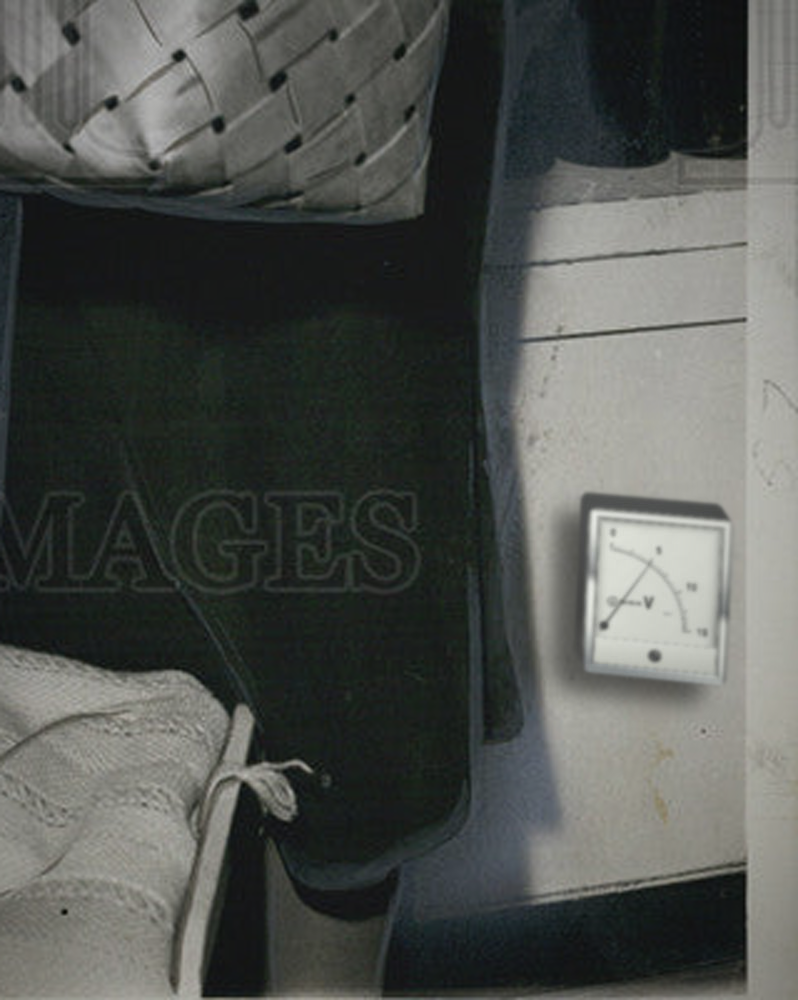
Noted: {"value": 5, "unit": "V"}
